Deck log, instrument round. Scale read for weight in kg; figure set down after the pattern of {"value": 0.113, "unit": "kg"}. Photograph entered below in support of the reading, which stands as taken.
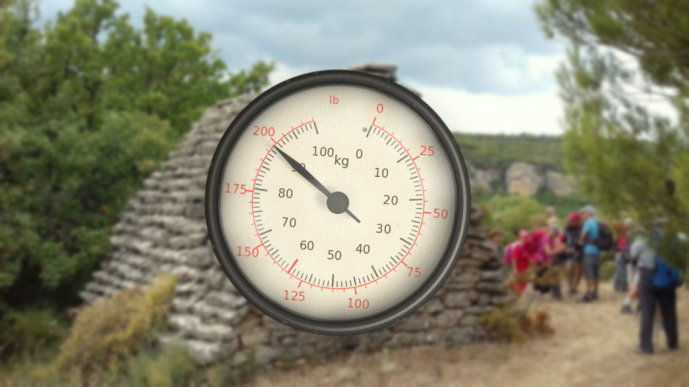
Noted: {"value": 90, "unit": "kg"}
